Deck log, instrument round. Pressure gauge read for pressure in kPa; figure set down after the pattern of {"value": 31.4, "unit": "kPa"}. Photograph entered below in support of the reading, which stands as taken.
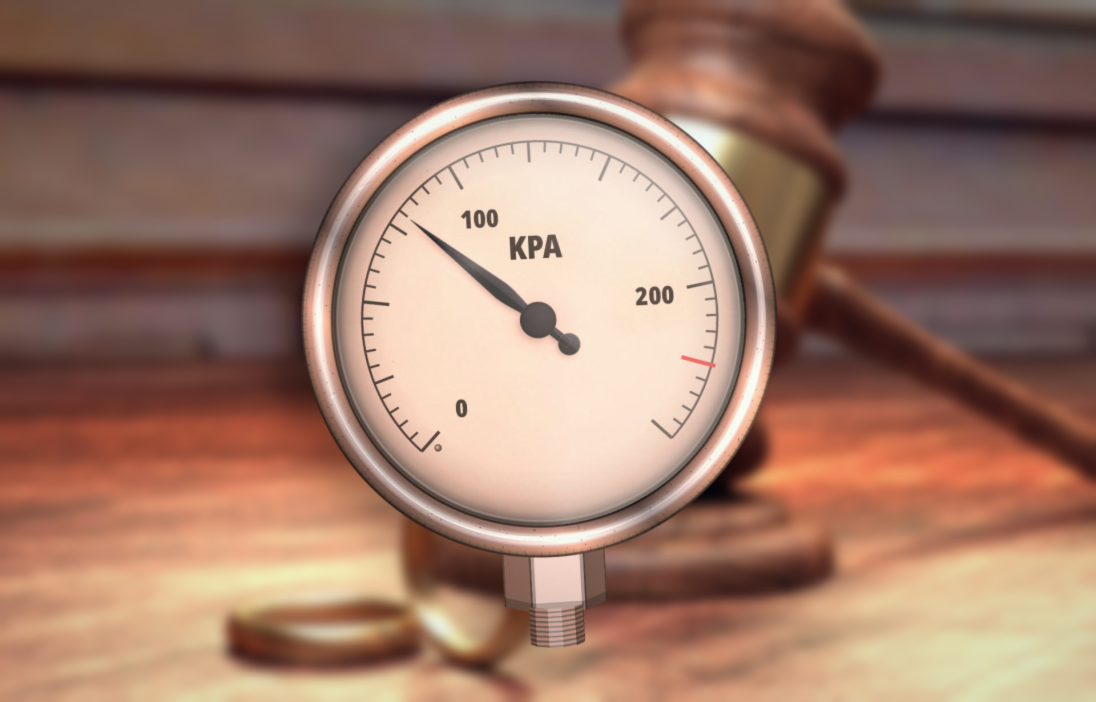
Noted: {"value": 80, "unit": "kPa"}
